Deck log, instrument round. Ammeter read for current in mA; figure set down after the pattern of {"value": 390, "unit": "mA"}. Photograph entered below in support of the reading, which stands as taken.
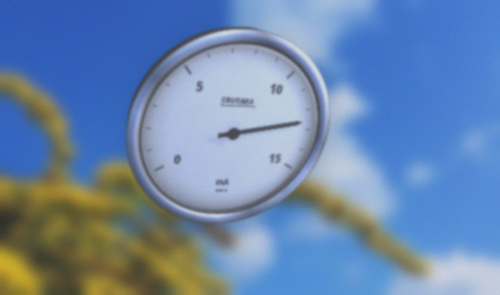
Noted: {"value": 12.5, "unit": "mA"}
